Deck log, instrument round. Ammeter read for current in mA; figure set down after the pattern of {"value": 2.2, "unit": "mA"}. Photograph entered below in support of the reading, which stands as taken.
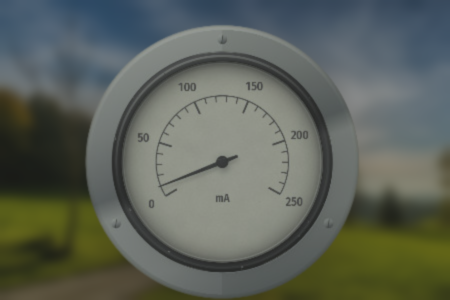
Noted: {"value": 10, "unit": "mA"}
